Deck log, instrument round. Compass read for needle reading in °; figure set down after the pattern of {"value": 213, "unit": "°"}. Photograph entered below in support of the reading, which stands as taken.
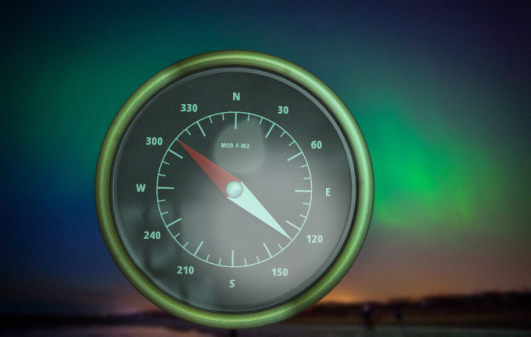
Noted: {"value": 310, "unit": "°"}
